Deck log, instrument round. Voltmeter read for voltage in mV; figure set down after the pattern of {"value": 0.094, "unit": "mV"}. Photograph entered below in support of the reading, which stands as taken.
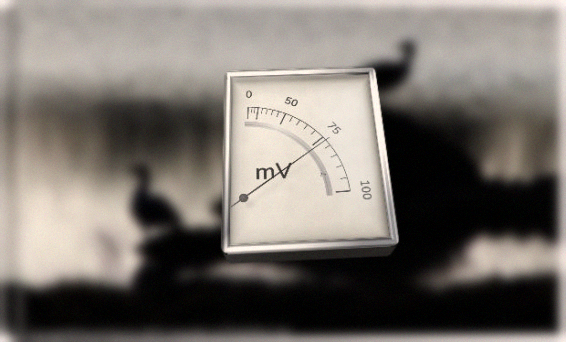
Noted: {"value": 77.5, "unit": "mV"}
